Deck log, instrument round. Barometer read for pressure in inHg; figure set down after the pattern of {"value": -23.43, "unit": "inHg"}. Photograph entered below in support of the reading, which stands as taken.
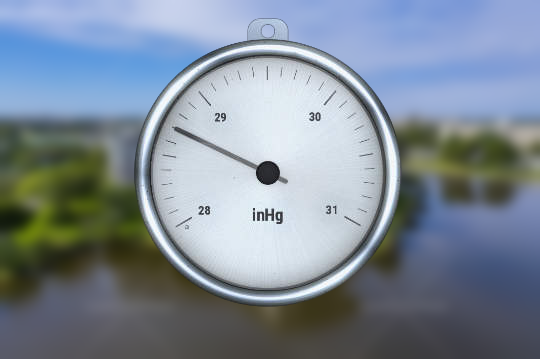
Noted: {"value": 28.7, "unit": "inHg"}
